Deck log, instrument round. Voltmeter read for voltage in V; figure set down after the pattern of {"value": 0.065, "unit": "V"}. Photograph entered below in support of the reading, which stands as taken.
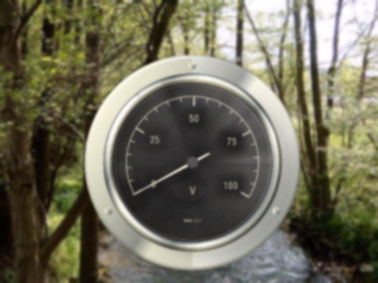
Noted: {"value": 0, "unit": "V"}
